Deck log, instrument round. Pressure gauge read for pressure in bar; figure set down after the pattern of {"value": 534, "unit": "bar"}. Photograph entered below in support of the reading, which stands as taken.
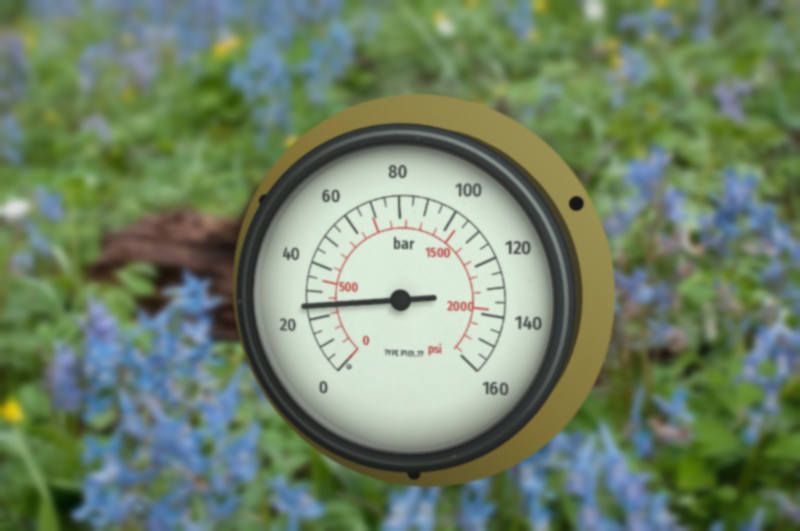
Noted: {"value": 25, "unit": "bar"}
